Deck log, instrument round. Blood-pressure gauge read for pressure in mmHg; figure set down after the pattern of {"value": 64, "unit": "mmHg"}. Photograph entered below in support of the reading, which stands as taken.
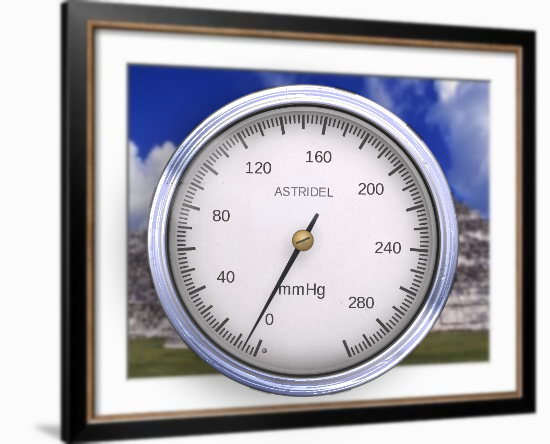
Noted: {"value": 6, "unit": "mmHg"}
